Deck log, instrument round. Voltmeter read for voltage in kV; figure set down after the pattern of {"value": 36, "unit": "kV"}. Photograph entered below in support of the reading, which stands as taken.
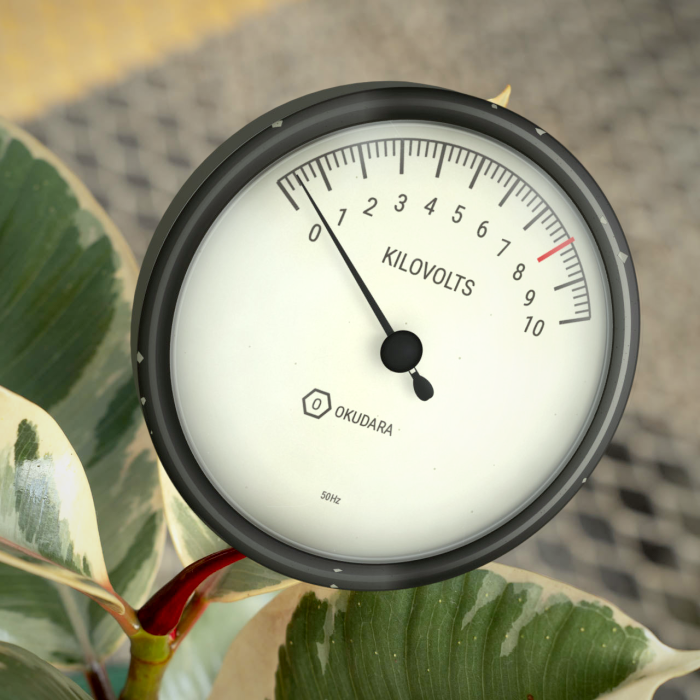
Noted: {"value": 0.4, "unit": "kV"}
